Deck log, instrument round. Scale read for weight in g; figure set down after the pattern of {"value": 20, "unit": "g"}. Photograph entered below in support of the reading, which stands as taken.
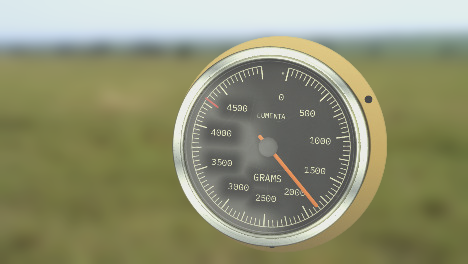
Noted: {"value": 1850, "unit": "g"}
